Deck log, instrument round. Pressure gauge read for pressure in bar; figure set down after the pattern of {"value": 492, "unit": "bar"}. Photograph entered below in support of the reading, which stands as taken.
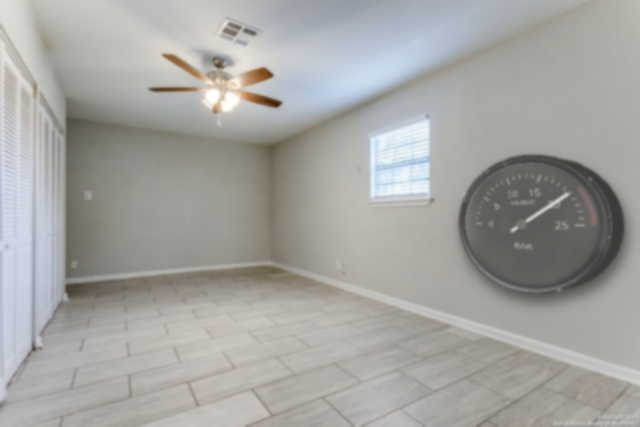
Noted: {"value": 20, "unit": "bar"}
